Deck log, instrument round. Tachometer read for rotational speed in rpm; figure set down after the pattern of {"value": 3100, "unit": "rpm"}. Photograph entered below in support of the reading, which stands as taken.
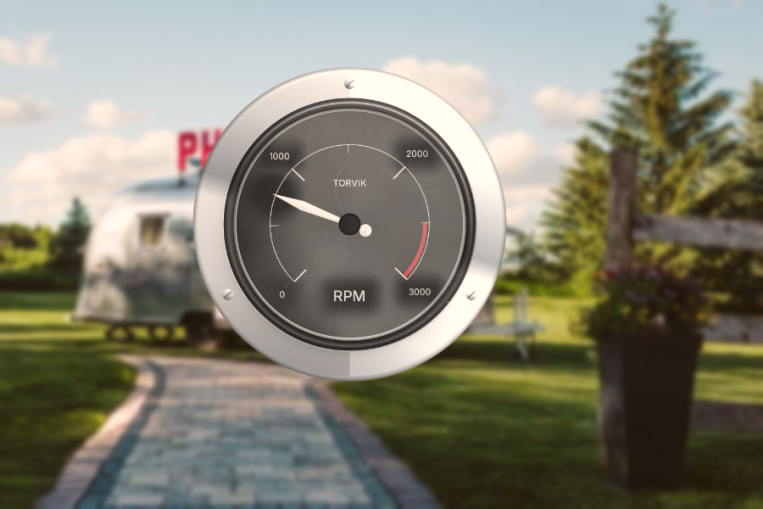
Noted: {"value": 750, "unit": "rpm"}
